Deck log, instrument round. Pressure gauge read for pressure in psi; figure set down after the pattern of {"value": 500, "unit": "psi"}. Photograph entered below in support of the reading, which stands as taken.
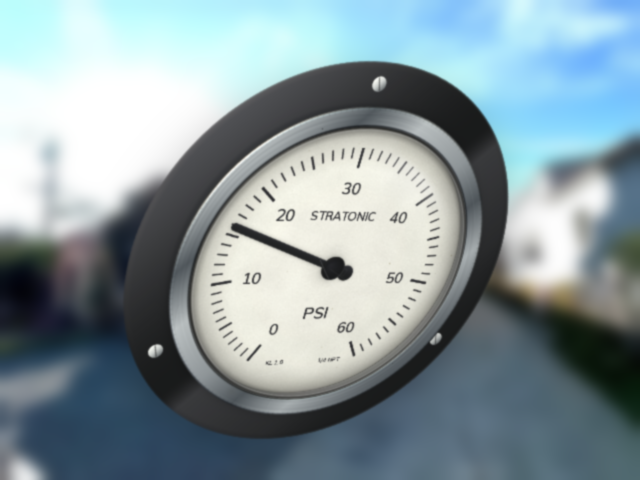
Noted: {"value": 16, "unit": "psi"}
